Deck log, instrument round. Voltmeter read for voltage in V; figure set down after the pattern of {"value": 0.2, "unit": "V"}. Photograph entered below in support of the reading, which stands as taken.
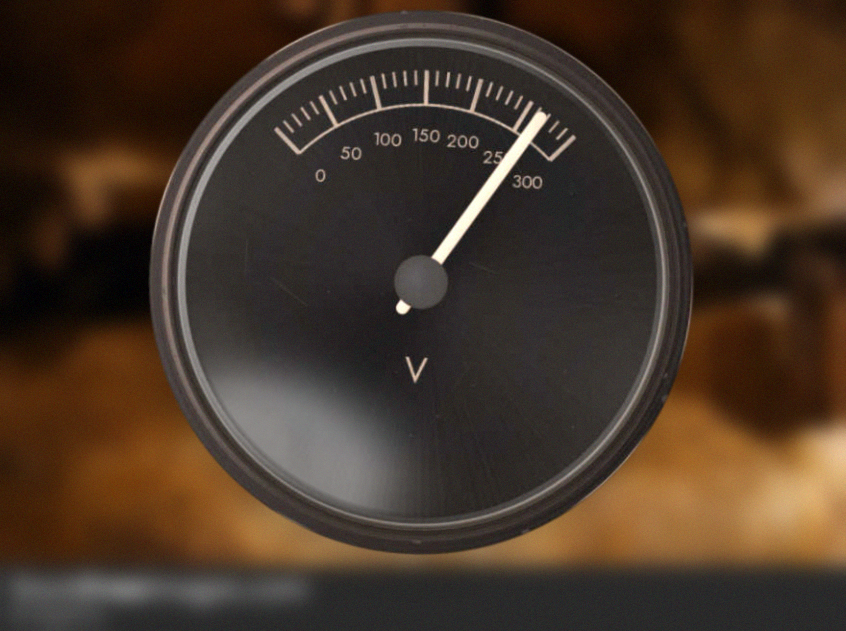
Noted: {"value": 265, "unit": "V"}
